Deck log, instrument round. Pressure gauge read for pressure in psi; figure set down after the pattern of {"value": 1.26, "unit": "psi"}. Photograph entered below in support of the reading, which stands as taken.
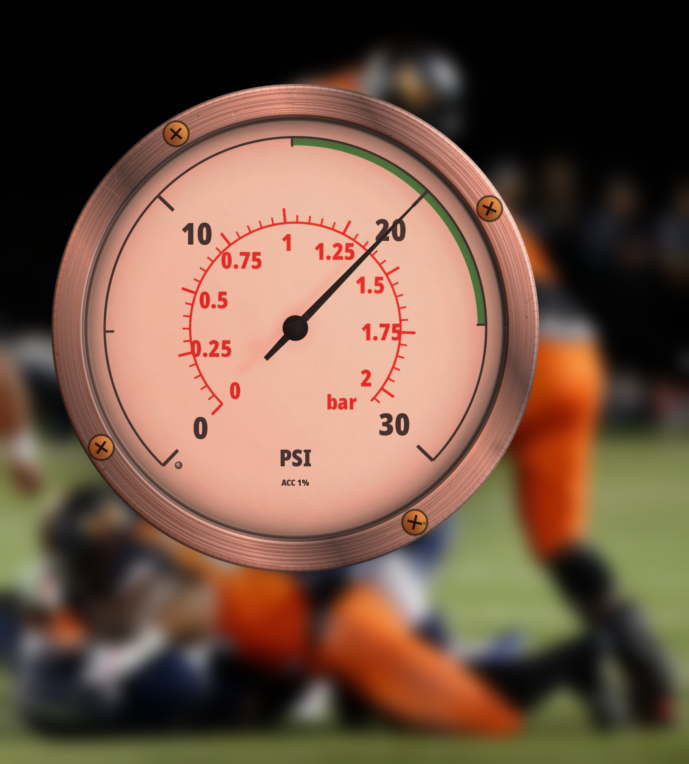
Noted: {"value": 20, "unit": "psi"}
